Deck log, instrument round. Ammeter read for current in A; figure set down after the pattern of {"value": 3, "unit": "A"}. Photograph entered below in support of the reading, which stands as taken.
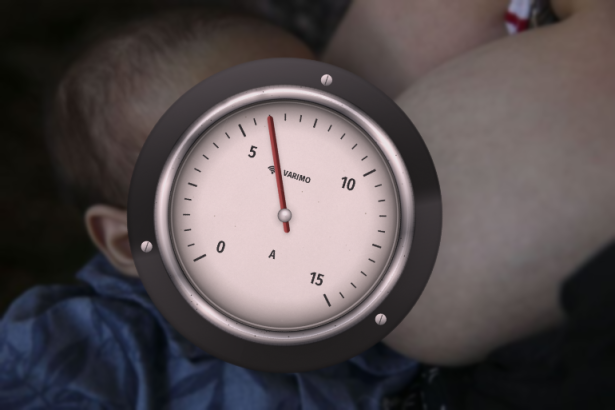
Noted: {"value": 6, "unit": "A"}
